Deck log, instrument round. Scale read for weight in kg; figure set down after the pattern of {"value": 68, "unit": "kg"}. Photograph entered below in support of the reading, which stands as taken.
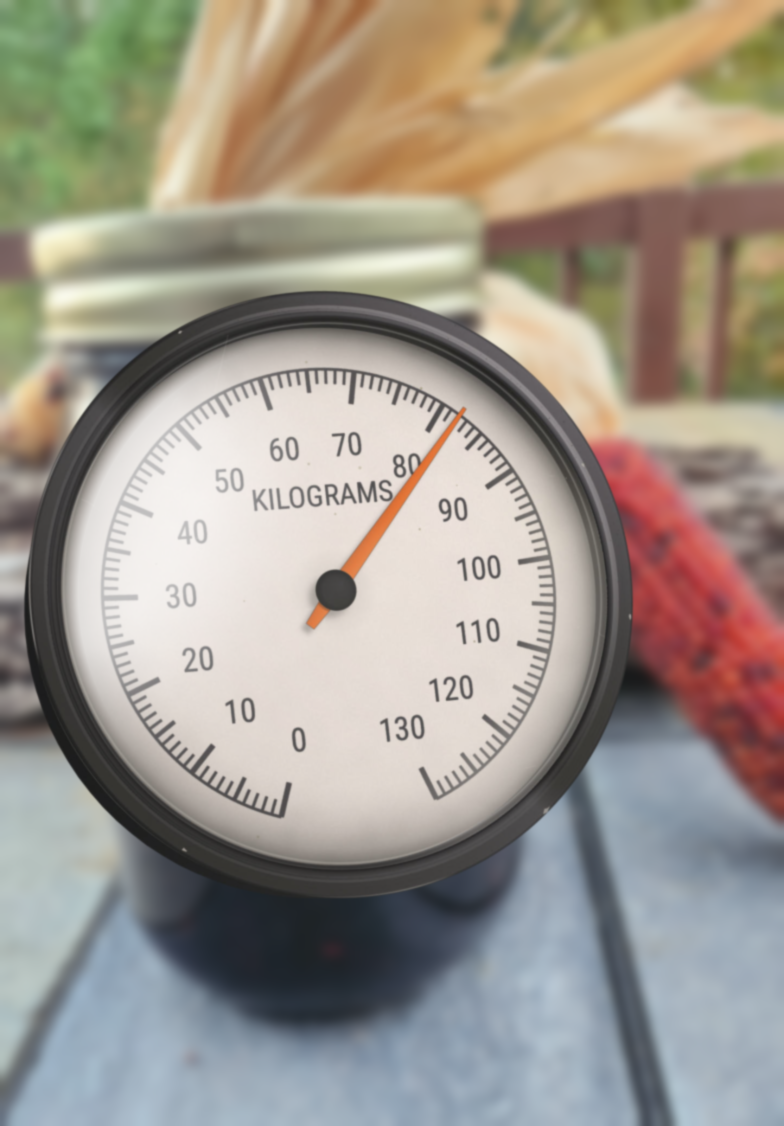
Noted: {"value": 82, "unit": "kg"}
